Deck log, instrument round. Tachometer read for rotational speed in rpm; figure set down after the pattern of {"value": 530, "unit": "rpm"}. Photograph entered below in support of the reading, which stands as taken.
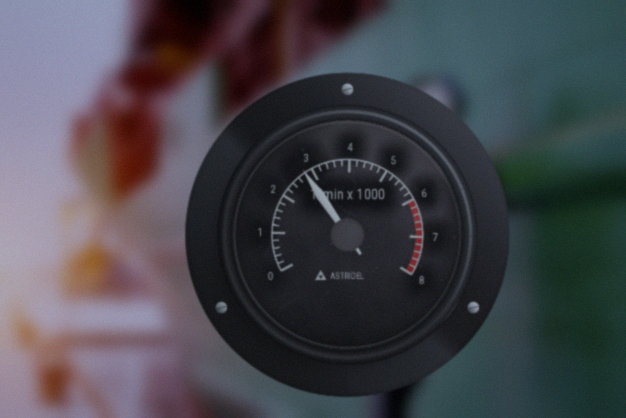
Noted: {"value": 2800, "unit": "rpm"}
